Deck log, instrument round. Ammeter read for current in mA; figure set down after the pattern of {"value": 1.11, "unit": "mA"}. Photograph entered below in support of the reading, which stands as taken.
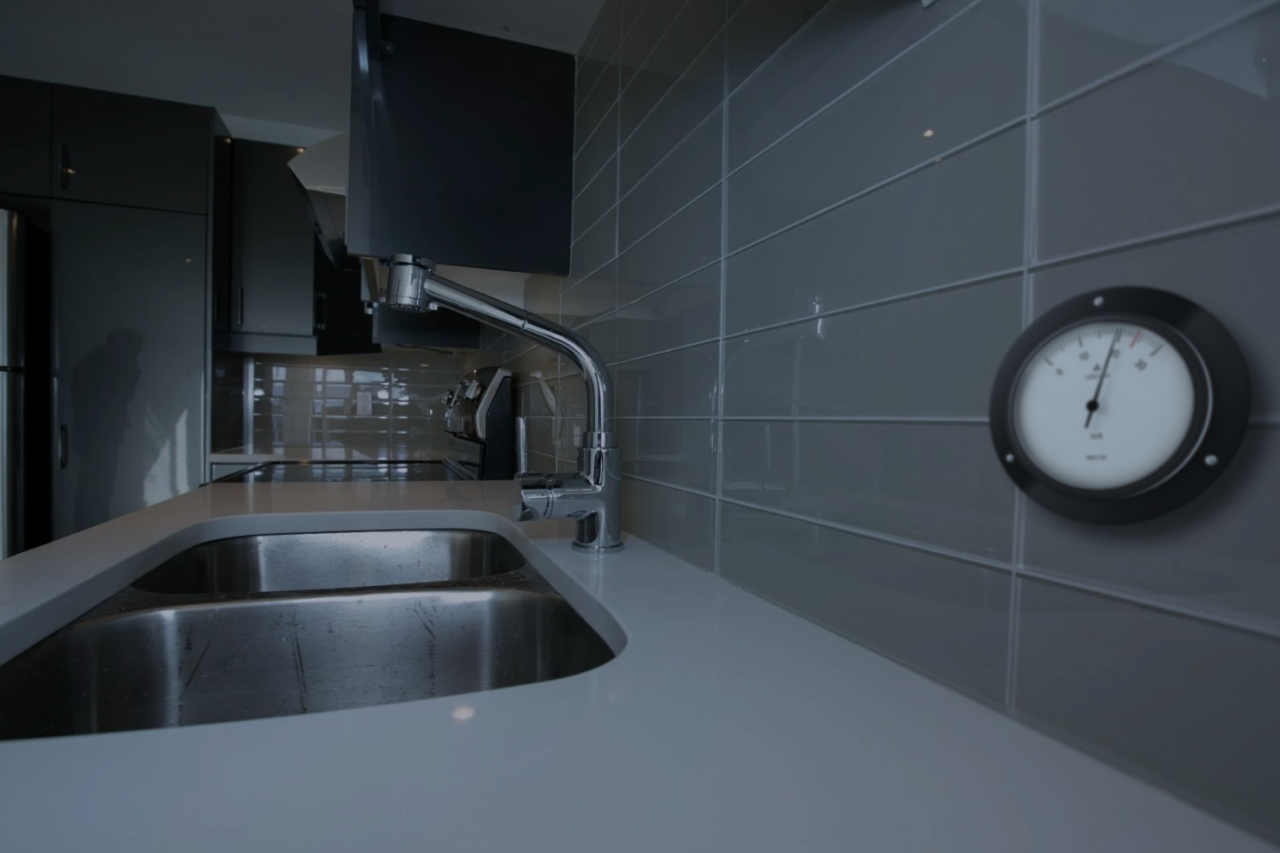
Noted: {"value": 20, "unit": "mA"}
